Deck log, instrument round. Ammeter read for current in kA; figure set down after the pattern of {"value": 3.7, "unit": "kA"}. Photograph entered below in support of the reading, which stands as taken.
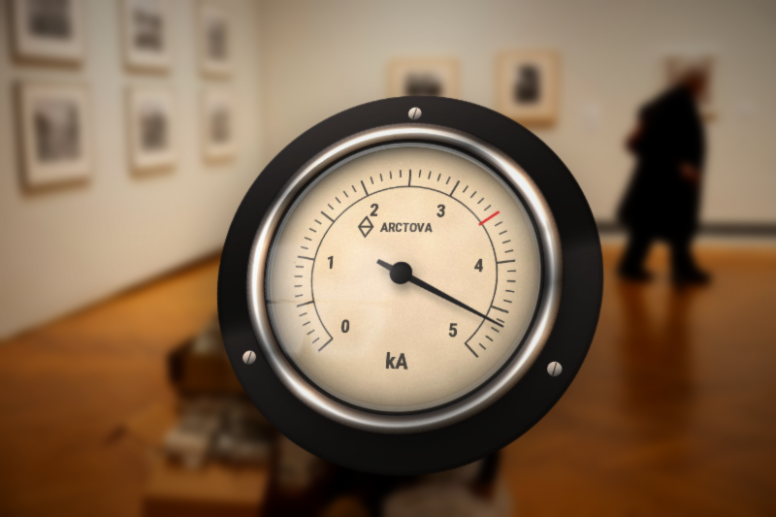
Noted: {"value": 4.65, "unit": "kA"}
